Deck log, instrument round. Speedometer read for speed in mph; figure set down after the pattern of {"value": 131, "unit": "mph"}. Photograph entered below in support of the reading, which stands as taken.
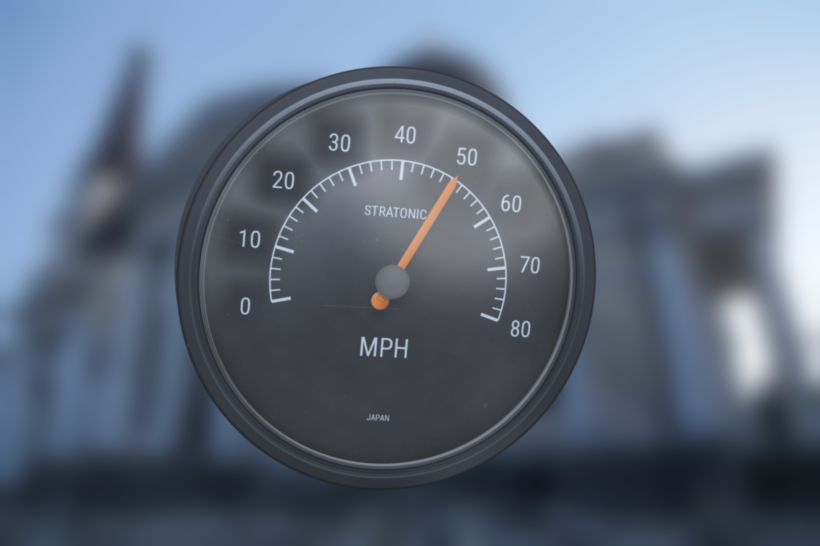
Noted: {"value": 50, "unit": "mph"}
